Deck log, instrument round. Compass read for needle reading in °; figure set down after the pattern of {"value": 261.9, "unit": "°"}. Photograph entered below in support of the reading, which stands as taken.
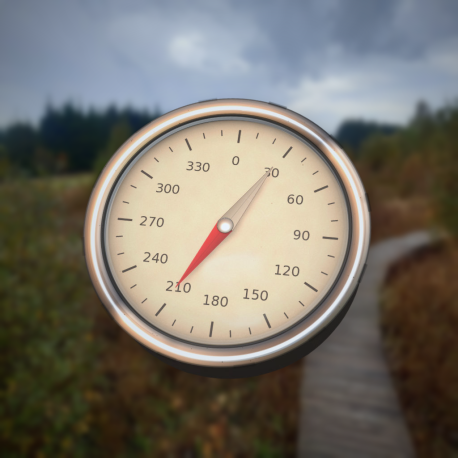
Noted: {"value": 210, "unit": "°"}
